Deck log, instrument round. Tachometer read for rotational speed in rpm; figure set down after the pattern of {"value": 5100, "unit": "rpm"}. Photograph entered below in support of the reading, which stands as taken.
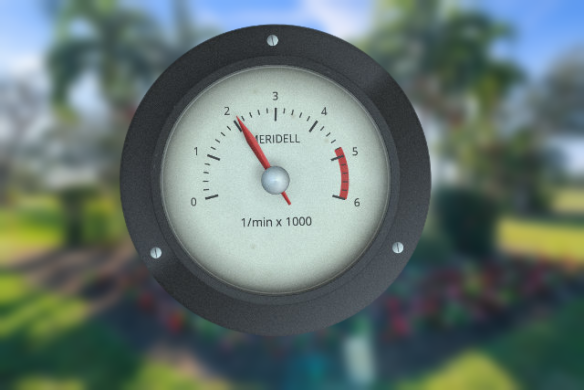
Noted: {"value": 2100, "unit": "rpm"}
